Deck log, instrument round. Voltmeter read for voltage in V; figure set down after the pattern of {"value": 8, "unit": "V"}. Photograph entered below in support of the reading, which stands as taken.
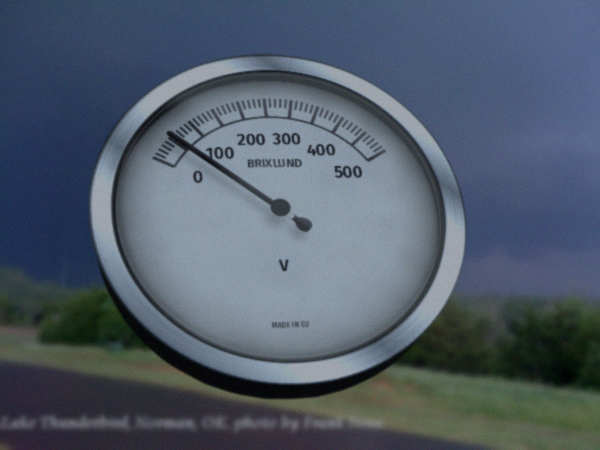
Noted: {"value": 50, "unit": "V"}
